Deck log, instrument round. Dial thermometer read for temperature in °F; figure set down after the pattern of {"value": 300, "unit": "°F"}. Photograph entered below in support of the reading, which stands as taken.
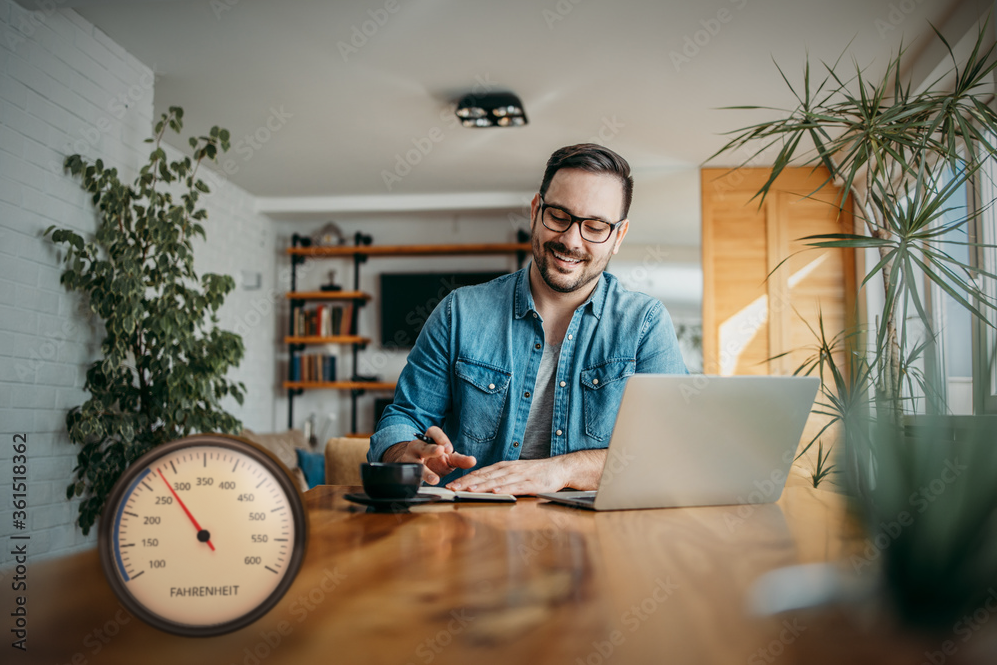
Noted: {"value": 280, "unit": "°F"}
